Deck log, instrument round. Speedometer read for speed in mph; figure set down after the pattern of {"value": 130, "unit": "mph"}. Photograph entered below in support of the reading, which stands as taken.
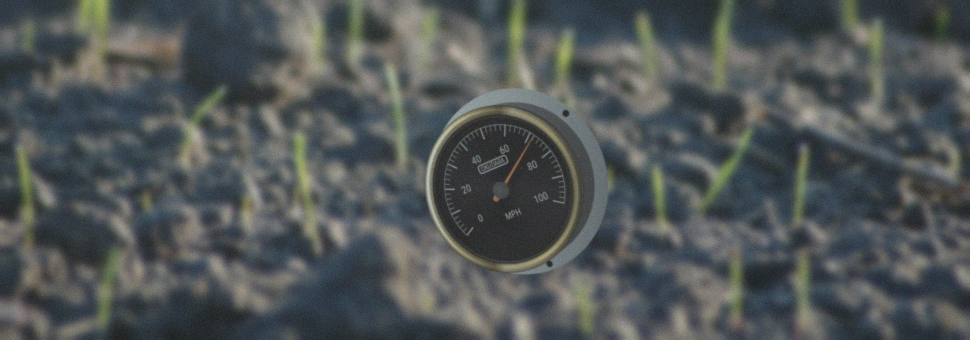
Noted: {"value": 72, "unit": "mph"}
